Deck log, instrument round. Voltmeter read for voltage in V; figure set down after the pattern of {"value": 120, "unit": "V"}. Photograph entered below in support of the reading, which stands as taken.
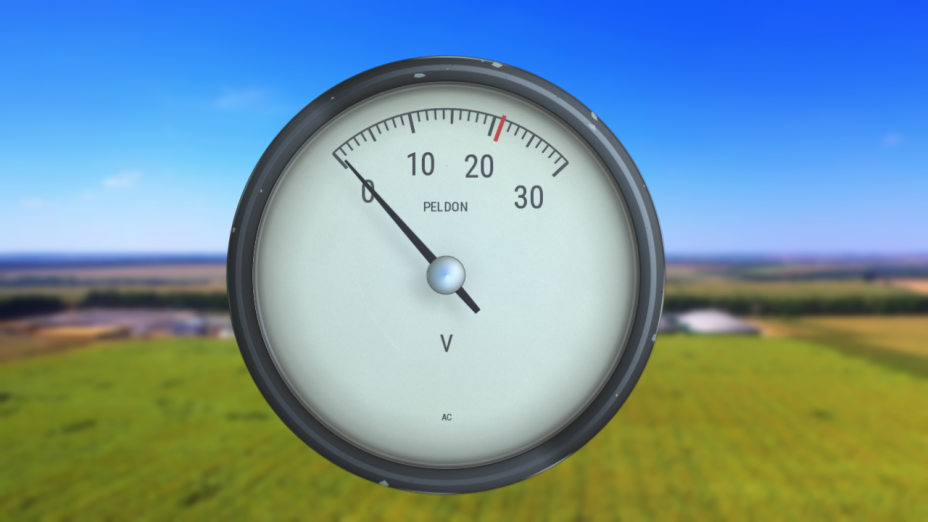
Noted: {"value": 0.5, "unit": "V"}
